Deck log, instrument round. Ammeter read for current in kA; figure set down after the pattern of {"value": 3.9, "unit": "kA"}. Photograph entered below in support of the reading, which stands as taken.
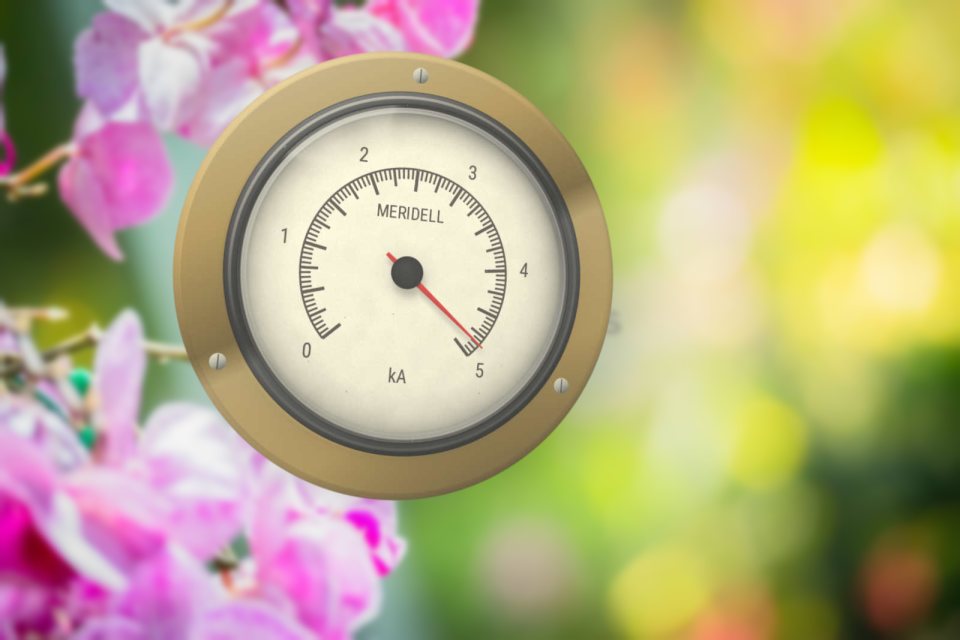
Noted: {"value": 4.85, "unit": "kA"}
